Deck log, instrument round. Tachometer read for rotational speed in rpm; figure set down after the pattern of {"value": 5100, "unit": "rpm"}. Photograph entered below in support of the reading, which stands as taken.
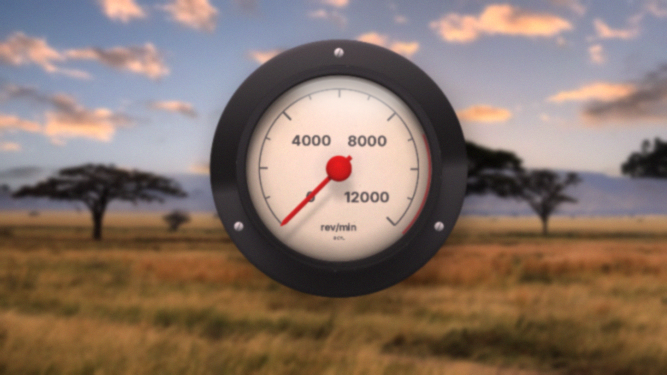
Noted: {"value": 0, "unit": "rpm"}
